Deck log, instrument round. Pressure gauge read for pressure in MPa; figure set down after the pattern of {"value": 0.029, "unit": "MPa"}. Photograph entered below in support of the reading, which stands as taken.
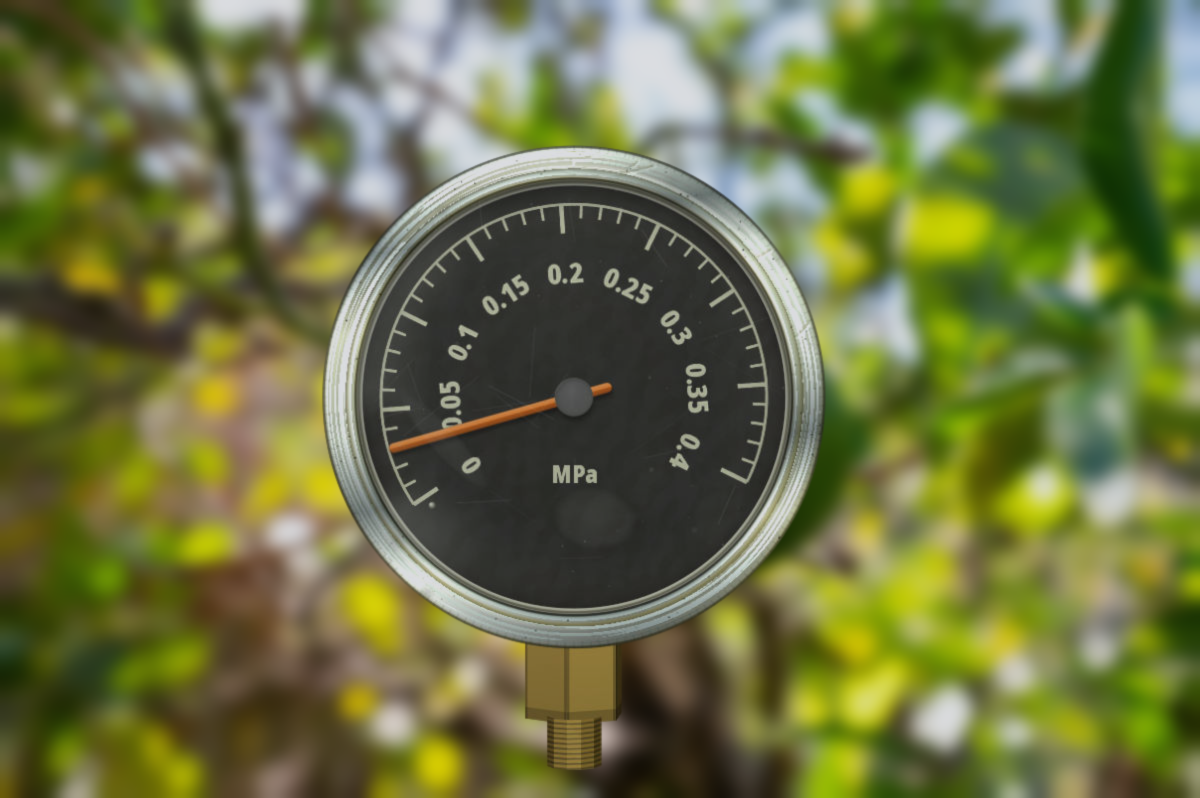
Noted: {"value": 0.03, "unit": "MPa"}
